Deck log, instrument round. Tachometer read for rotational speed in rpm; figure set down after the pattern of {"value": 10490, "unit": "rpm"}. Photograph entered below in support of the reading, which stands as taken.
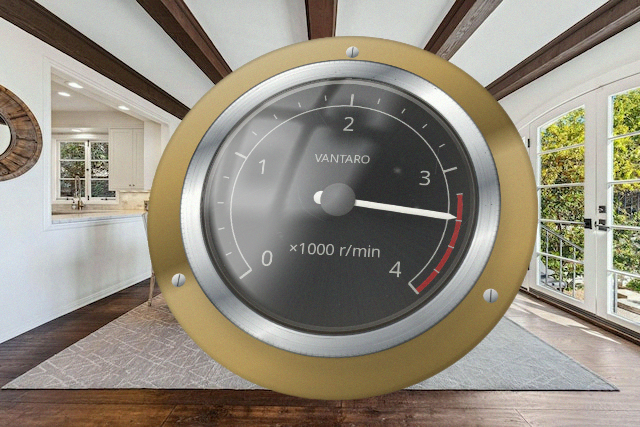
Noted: {"value": 3400, "unit": "rpm"}
